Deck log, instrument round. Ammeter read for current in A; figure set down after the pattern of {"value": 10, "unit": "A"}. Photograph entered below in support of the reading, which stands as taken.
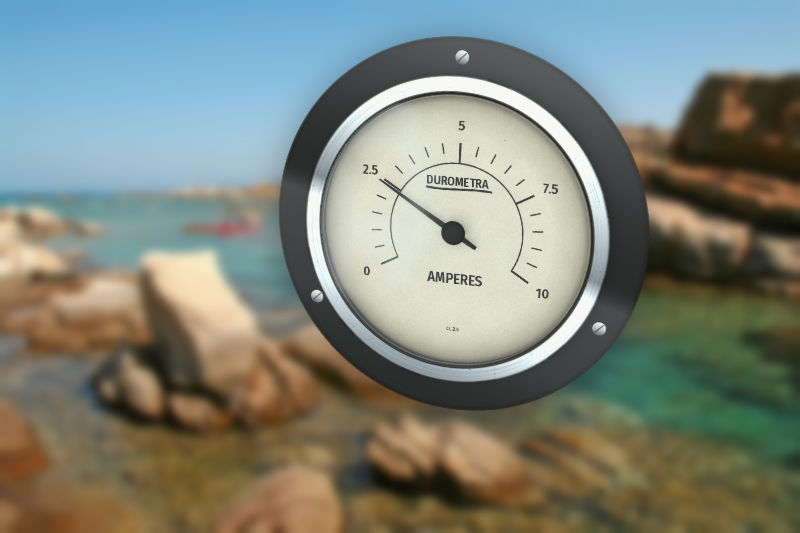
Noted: {"value": 2.5, "unit": "A"}
